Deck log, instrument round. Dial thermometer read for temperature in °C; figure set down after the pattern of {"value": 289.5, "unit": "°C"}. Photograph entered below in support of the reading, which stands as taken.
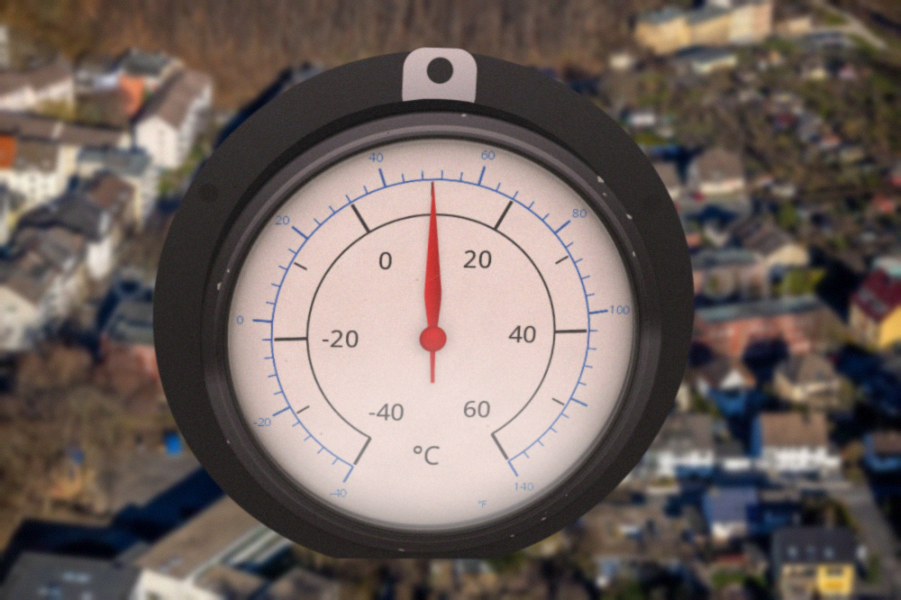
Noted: {"value": 10, "unit": "°C"}
